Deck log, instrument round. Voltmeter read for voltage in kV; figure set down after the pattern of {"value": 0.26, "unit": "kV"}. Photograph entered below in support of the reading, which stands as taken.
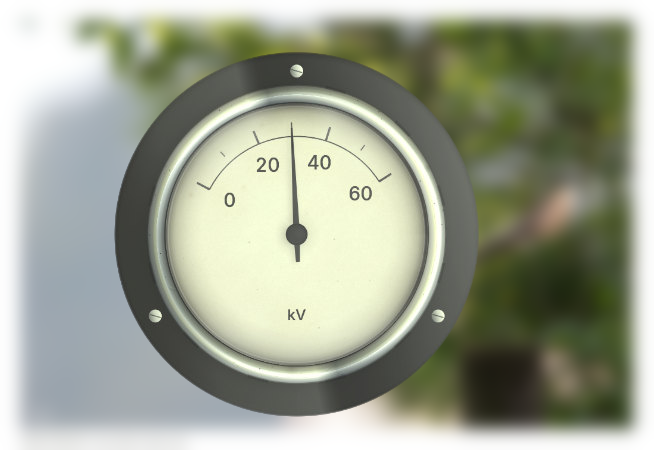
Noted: {"value": 30, "unit": "kV"}
